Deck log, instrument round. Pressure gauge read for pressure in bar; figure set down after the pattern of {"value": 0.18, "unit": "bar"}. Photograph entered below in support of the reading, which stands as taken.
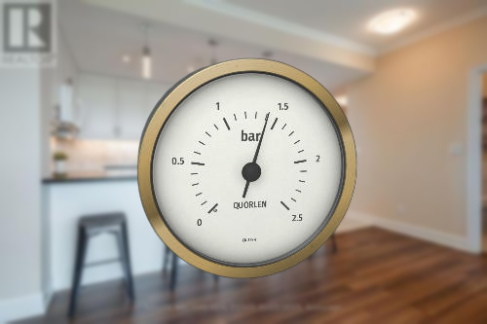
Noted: {"value": 1.4, "unit": "bar"}
